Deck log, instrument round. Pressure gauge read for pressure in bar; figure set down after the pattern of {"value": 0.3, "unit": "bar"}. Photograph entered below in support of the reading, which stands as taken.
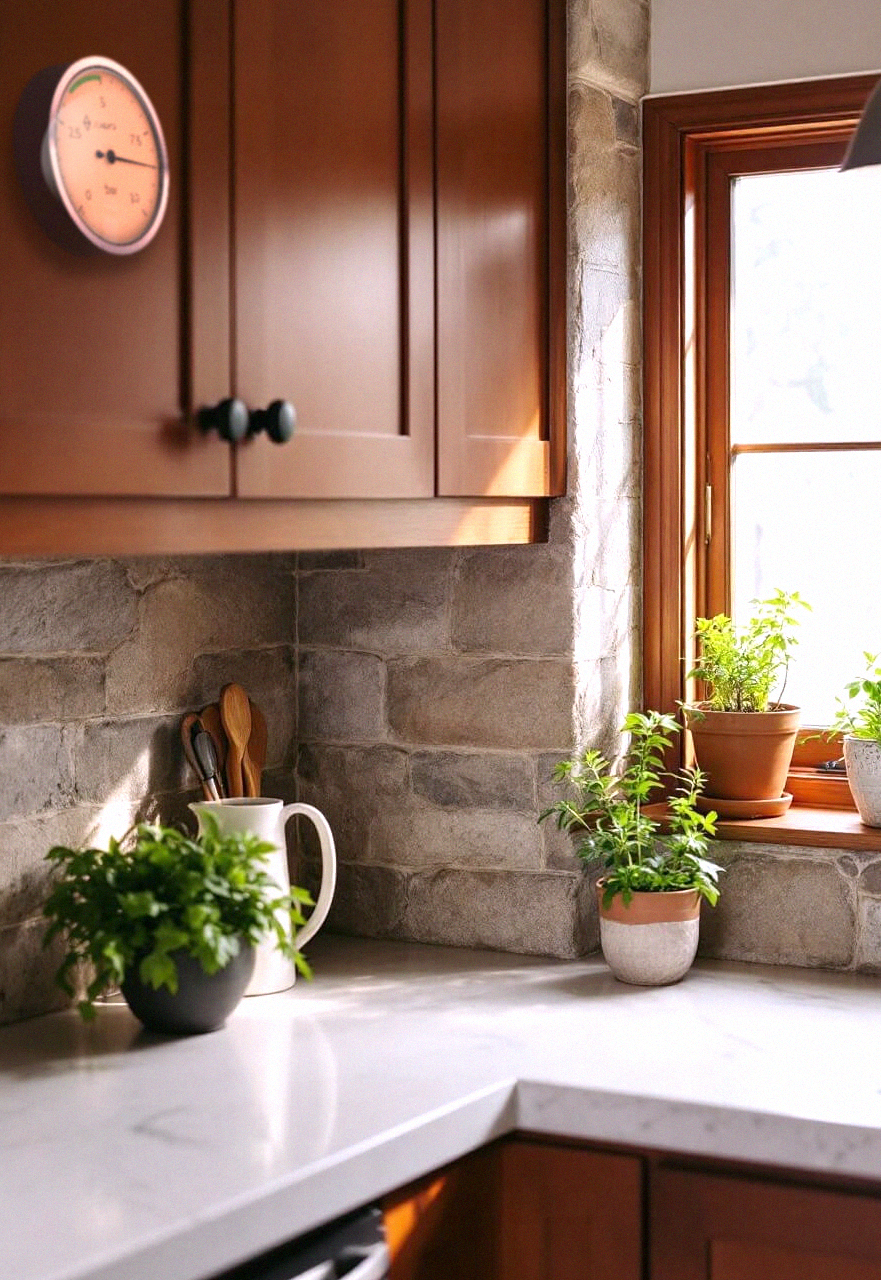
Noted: {"value": 8.5, "unit": "bar"}
